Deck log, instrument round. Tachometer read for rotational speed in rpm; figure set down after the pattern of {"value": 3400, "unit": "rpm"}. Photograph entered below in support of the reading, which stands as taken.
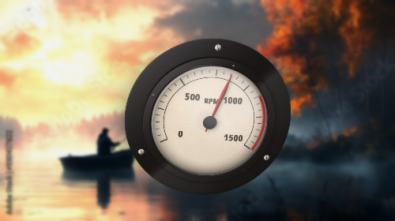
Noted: {"value": 850, "unit": "rpm"}
